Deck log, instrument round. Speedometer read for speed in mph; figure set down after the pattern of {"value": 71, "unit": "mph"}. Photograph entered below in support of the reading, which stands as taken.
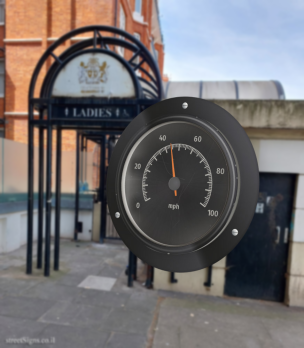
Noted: {"value": 45, "unit": "mph"}
